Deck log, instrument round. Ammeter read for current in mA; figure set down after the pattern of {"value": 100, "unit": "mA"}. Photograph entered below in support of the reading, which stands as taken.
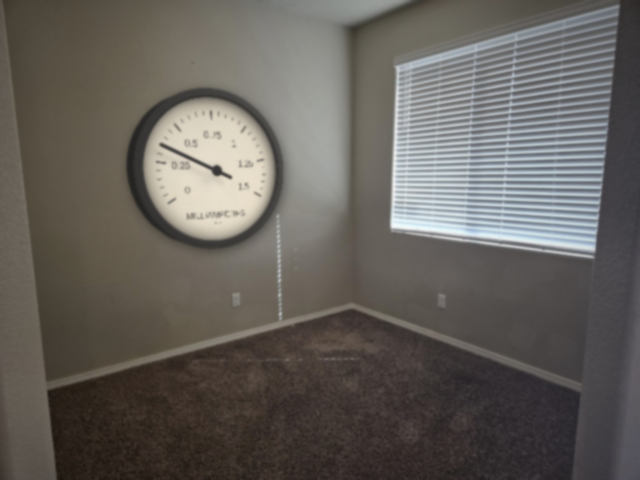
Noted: {"value": 0.35, "unit": "mA"}
